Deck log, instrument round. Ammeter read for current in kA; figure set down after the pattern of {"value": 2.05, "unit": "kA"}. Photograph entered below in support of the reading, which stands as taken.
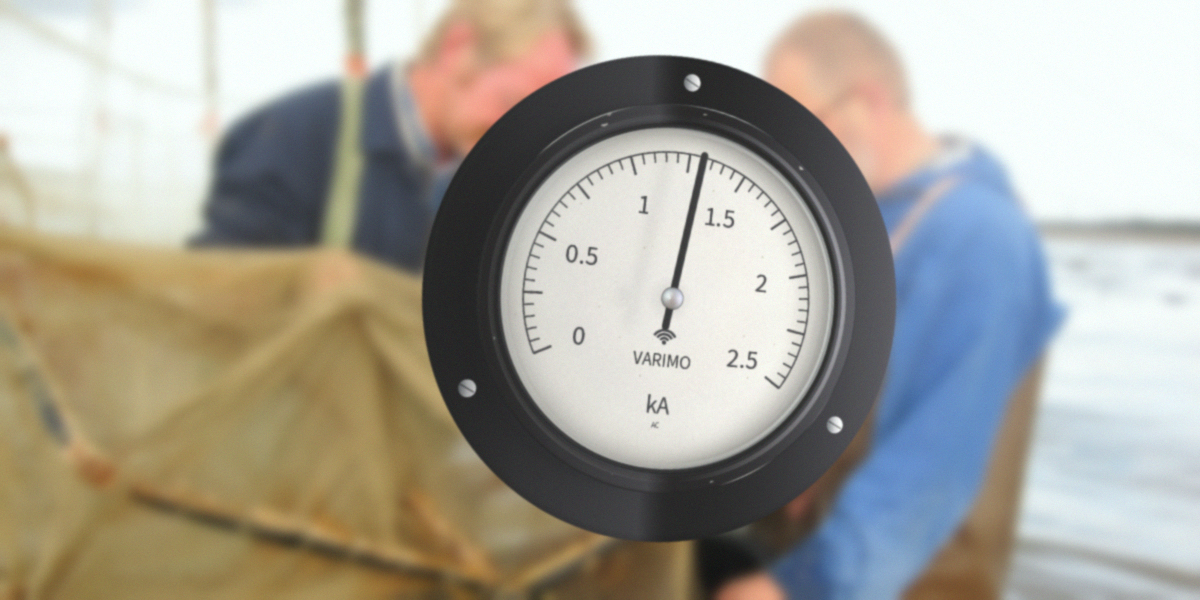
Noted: {"value": 1.3, "unit": "kA"}
